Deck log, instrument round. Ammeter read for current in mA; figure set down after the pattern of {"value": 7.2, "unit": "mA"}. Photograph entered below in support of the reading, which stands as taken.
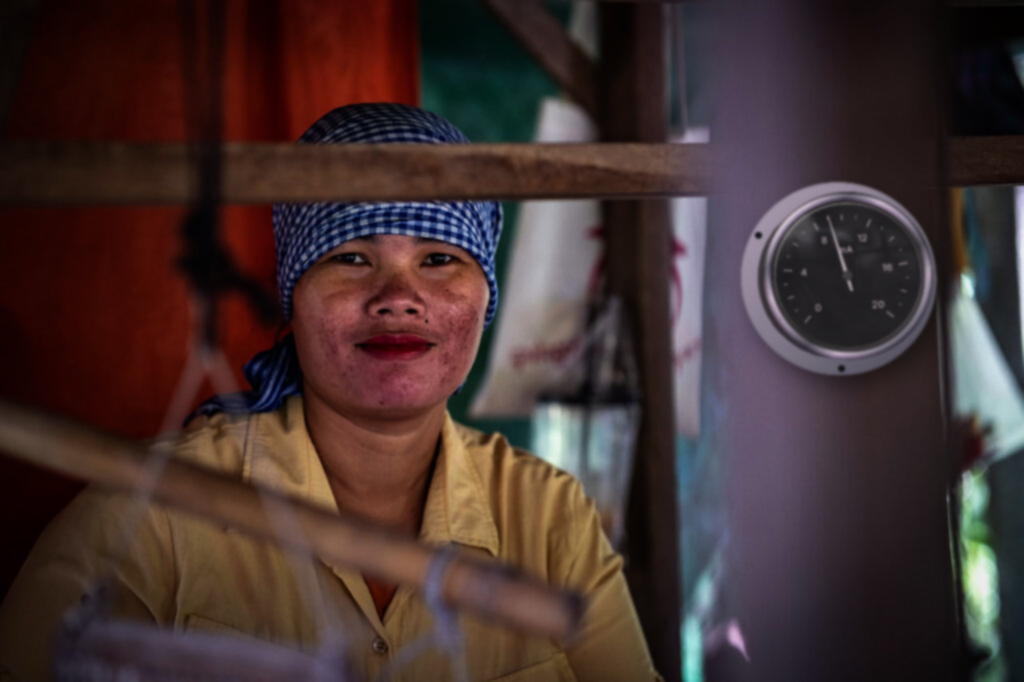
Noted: {"value": 9, "unit": "mA"}
